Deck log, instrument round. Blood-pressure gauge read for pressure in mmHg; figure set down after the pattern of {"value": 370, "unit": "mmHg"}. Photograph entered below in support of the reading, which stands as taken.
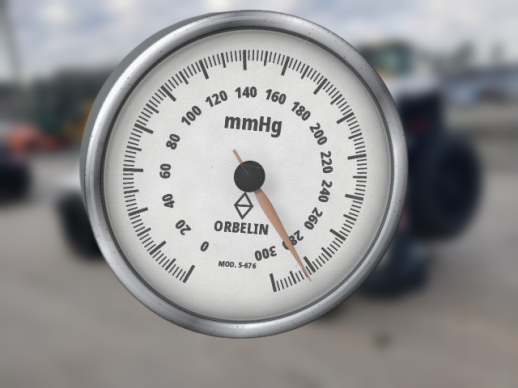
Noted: {"value": 284, "unit": "mmHg"}
